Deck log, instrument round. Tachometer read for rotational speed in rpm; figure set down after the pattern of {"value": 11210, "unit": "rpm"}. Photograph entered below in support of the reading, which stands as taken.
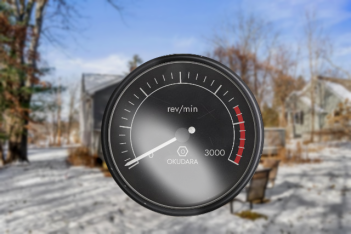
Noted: {"value": 50, "unit": "rpm"}
